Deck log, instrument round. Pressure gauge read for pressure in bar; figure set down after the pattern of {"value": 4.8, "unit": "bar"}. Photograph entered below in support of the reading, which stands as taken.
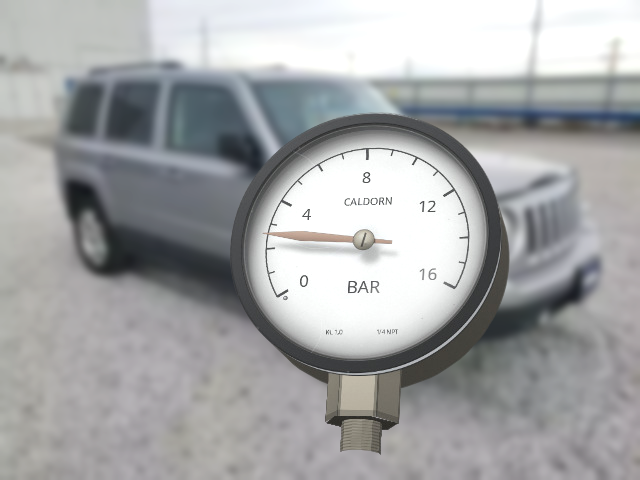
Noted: {"value": 2.5, "unit": "bar"}
